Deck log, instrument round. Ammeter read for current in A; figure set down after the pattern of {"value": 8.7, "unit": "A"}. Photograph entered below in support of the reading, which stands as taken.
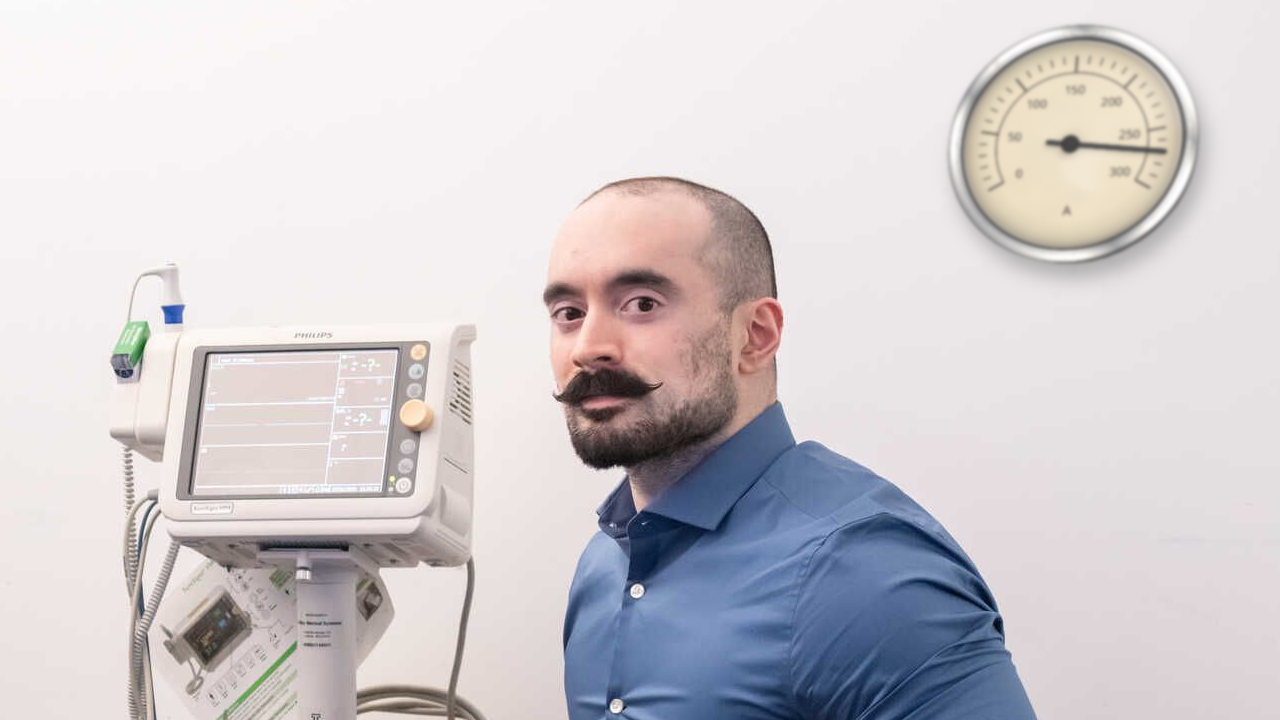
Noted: {"value": 270, "unit": "A"}
